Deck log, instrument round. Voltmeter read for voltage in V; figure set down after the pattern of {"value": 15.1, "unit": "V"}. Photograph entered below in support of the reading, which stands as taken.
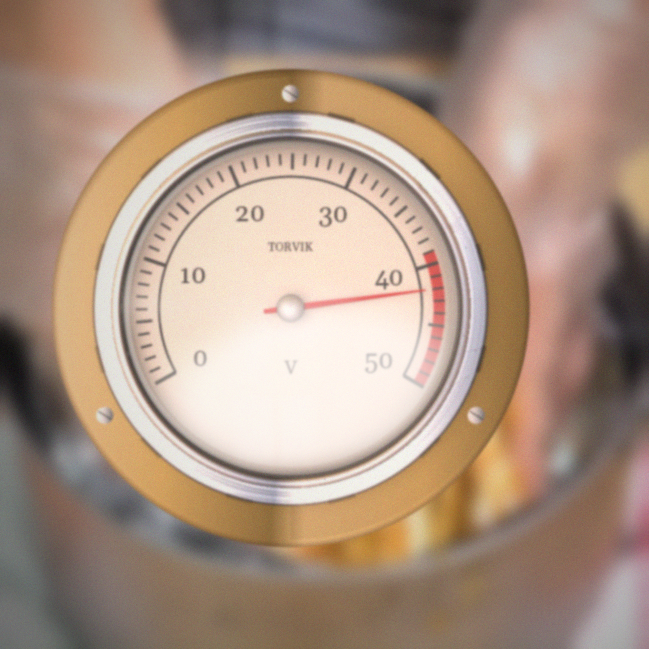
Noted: {"value": 42, "unit": "V"}
